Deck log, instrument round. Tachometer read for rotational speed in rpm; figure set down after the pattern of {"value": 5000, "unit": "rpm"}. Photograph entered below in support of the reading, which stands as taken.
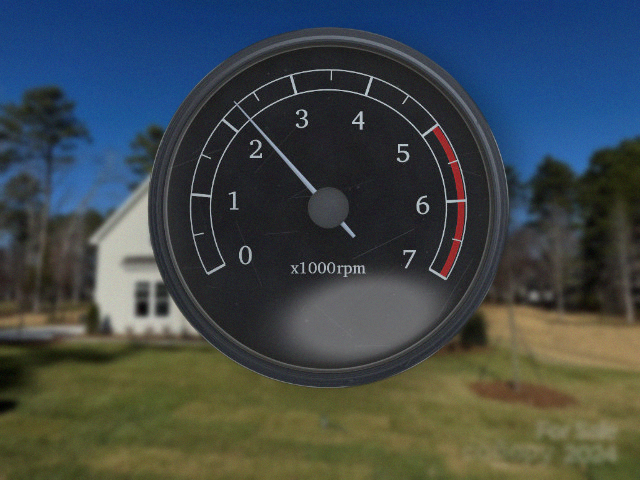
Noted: {"value": 2250, "unit": "rpm"}
